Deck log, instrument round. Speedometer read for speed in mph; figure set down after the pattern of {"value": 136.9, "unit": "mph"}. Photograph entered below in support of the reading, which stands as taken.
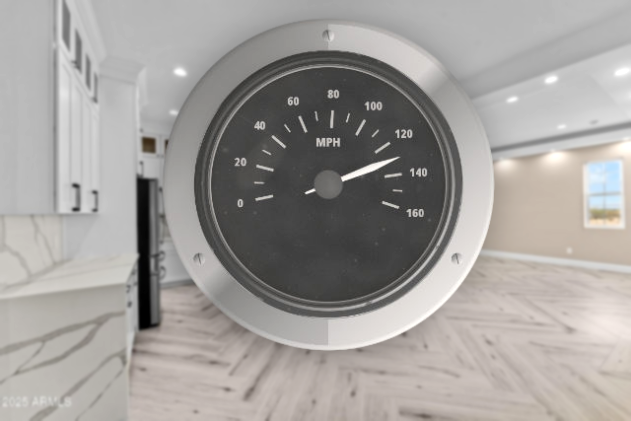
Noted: {"value": 130, "unit": "mph"}
